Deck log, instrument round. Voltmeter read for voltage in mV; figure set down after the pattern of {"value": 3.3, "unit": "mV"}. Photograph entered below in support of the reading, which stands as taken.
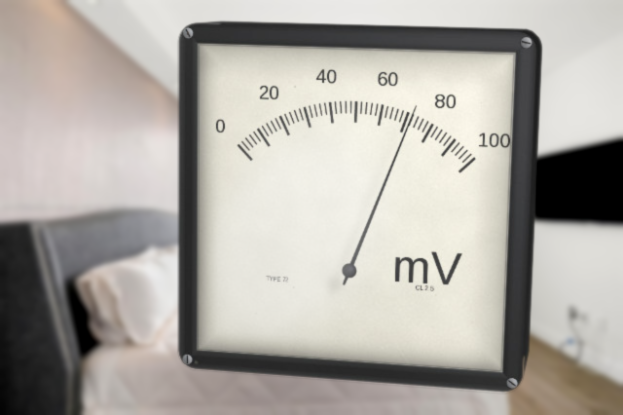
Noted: {"value": 72, "unit": "mV"}
